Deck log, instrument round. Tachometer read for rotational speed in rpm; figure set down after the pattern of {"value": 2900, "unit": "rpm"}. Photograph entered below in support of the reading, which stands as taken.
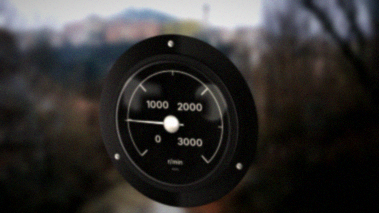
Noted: {"value": 500, "unit": "rpm"}
